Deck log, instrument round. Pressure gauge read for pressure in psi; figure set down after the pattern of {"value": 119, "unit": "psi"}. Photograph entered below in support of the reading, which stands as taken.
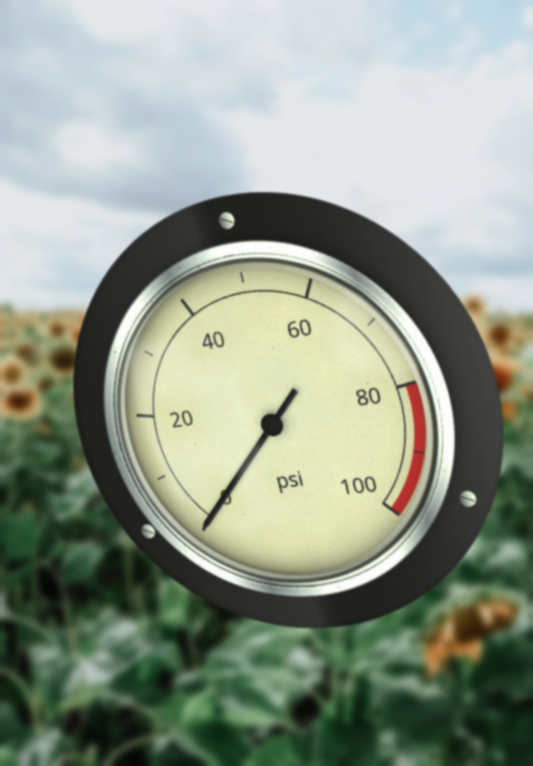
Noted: {"value": 0, "unit": "psi"}
